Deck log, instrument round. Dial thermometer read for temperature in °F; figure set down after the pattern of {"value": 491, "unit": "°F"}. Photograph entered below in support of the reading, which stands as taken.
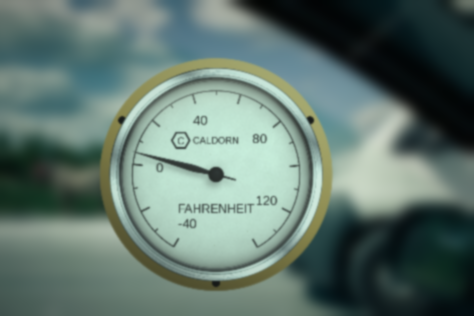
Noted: {"value": 5, "unit": "°F"}
